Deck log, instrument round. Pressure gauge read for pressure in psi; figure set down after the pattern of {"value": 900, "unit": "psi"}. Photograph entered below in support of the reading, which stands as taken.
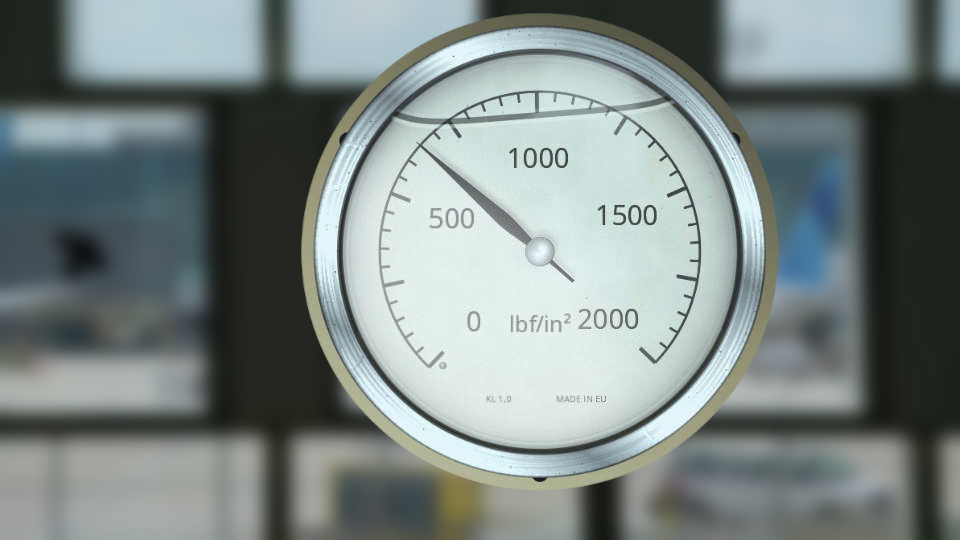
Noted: {"value": 650, "unit": "psi"}
